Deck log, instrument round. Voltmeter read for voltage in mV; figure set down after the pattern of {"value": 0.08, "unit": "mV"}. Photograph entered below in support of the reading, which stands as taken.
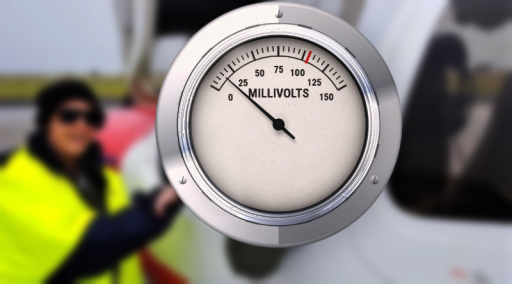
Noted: {"value": 15, "unit": "mV"}
